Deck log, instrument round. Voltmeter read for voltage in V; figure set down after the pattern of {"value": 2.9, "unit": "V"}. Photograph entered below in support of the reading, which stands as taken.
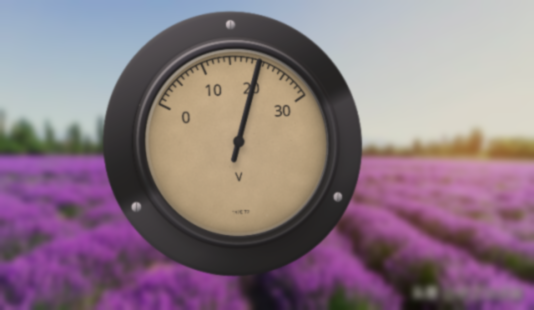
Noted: {"value": 20, "unit": "V"}
